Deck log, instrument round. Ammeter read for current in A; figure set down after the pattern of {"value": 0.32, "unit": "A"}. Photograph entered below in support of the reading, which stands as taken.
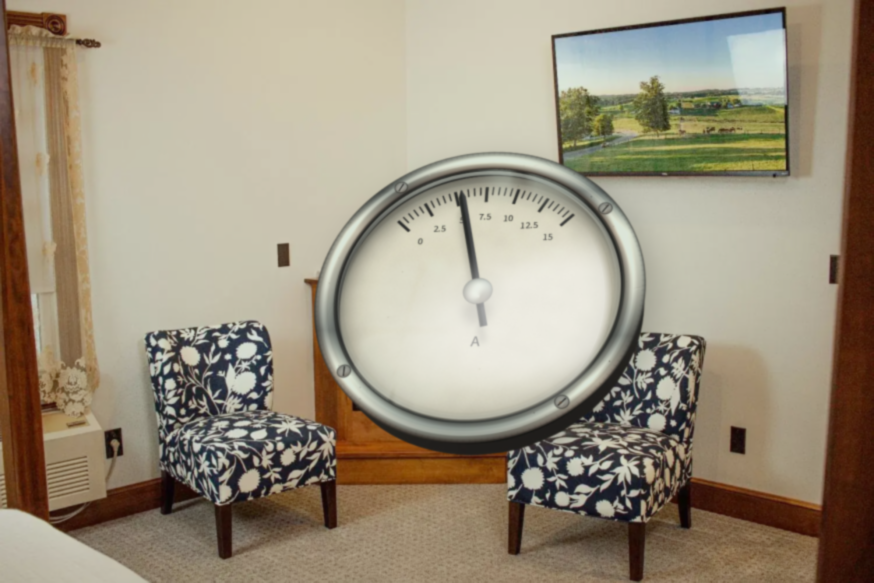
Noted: {"value": 5.5, "unit": "A"}
